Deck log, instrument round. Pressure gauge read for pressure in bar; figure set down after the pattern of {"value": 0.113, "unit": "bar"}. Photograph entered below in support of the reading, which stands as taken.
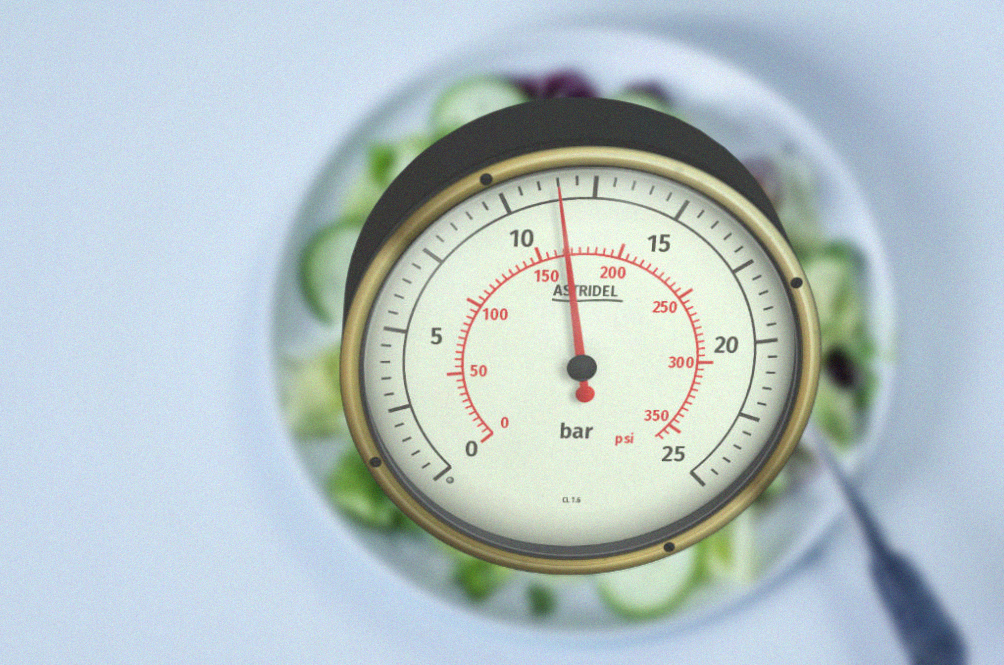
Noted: {"value": 11.5, "unit": "bar"}
